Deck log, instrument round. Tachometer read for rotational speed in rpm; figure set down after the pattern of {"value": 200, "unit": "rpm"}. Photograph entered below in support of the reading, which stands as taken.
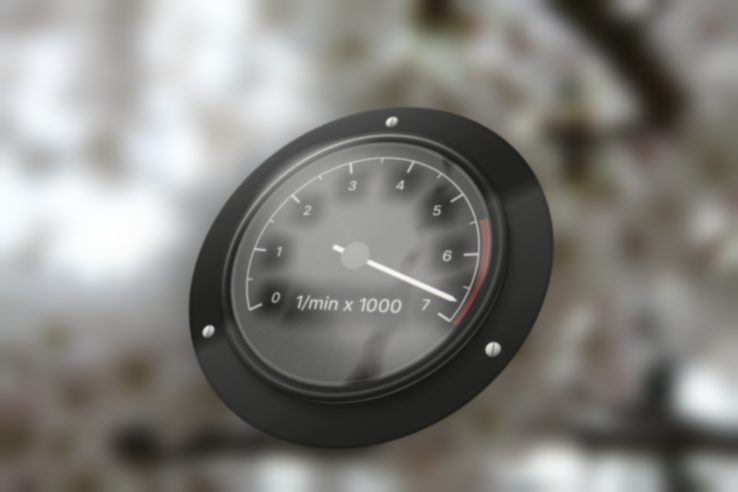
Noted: {"value": 6750, "unit": "rpm"}
